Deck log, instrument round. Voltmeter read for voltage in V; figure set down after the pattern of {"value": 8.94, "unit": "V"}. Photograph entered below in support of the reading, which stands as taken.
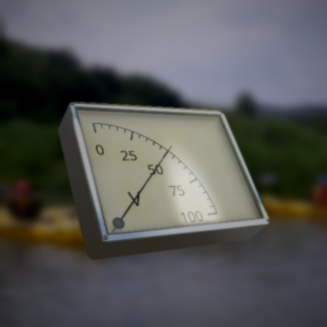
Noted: {"value": 50, "unit": "V"}
